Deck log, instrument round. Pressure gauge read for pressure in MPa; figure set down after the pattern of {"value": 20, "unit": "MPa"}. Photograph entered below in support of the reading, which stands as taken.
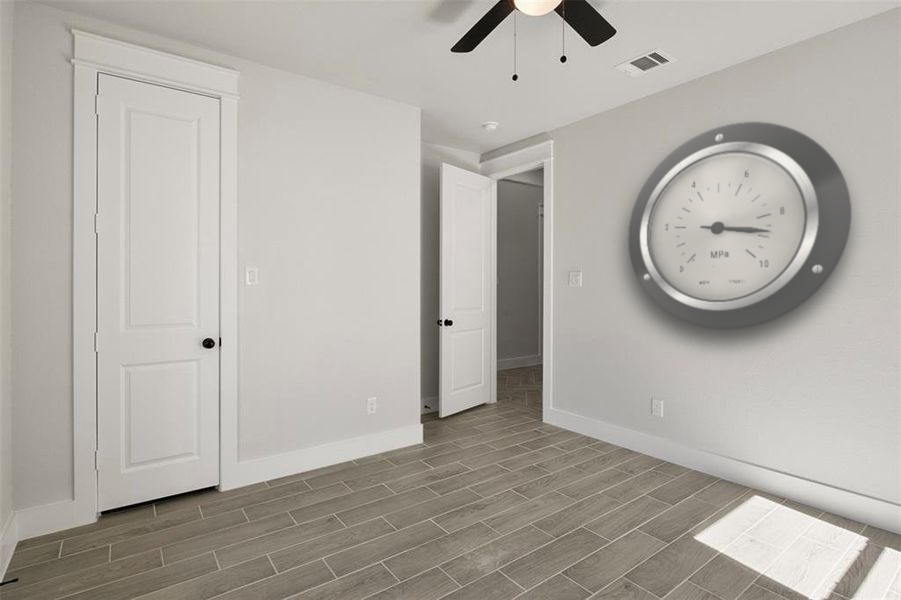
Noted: {"value": 8.75, "unit": "MPa"}
